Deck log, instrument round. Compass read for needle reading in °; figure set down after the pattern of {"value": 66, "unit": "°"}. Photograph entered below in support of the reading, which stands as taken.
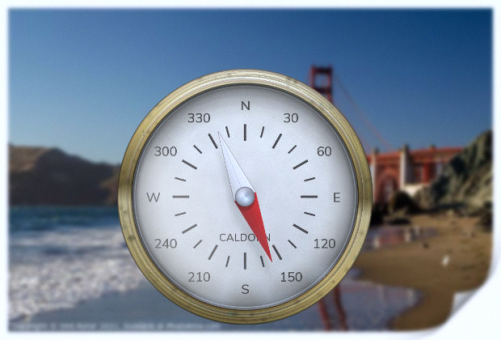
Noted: {"value": 157.5, "unit": "°"}
